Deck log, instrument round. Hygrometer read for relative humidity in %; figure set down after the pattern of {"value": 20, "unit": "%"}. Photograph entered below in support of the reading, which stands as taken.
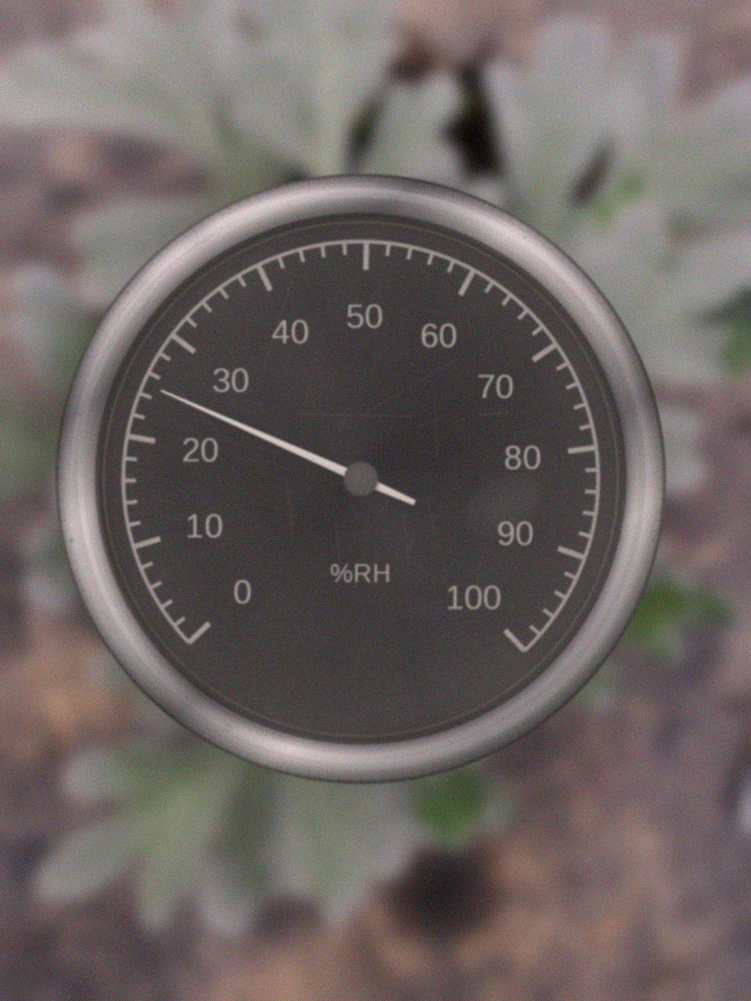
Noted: {"value": 25, "unit": "%"}
